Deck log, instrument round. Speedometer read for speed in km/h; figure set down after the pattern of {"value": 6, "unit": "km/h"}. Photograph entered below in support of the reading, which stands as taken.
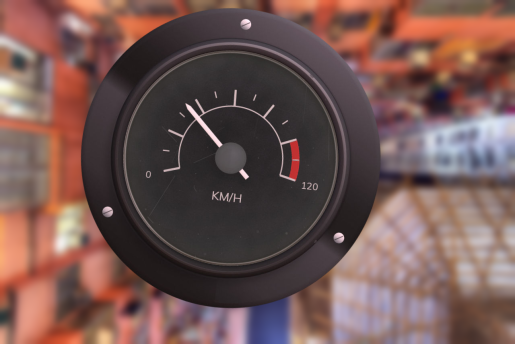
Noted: {"value": 35, "unit": "km/h"}
